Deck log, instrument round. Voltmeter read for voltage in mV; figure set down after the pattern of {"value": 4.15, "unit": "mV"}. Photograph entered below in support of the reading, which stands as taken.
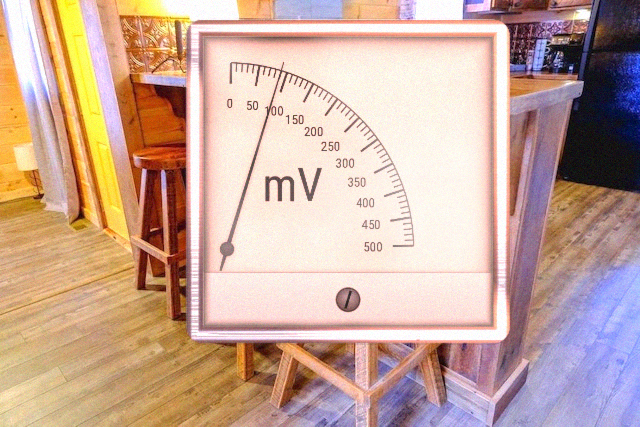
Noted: {"value": 90, "unit": "mV"}
